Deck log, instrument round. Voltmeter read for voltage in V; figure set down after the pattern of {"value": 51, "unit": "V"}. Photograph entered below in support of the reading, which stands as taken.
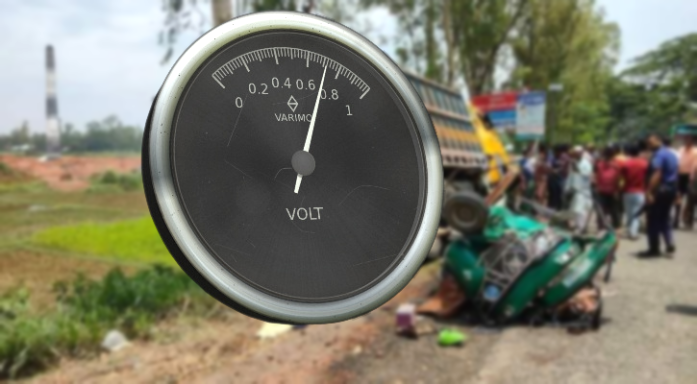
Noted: {"value": 0.7, "unit": "V"}
